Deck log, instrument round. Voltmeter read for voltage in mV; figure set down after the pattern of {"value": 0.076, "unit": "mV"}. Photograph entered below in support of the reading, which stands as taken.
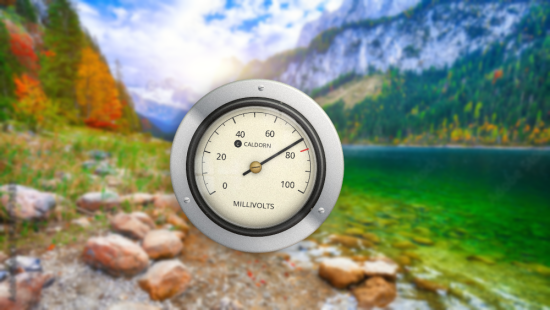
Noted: {"value": 75, "unit": "mV"}
